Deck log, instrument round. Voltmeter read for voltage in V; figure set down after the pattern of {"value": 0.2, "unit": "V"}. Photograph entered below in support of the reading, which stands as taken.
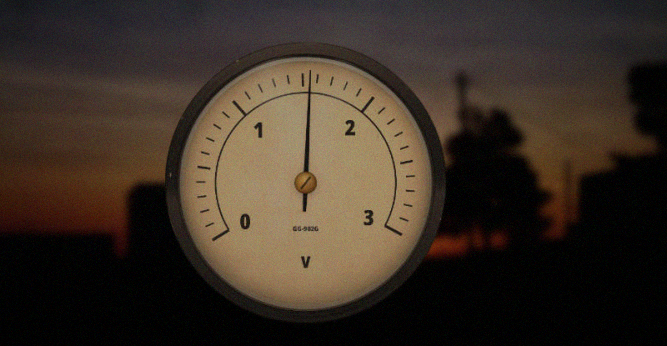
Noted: {"value": 1.55, "unit": "V"}
